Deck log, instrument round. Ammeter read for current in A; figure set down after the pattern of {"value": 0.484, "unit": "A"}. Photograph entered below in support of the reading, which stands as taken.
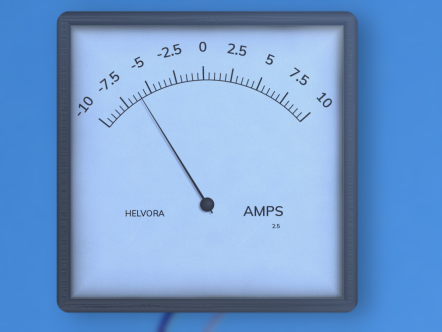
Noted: {"value": -6, "unit": "A"}
